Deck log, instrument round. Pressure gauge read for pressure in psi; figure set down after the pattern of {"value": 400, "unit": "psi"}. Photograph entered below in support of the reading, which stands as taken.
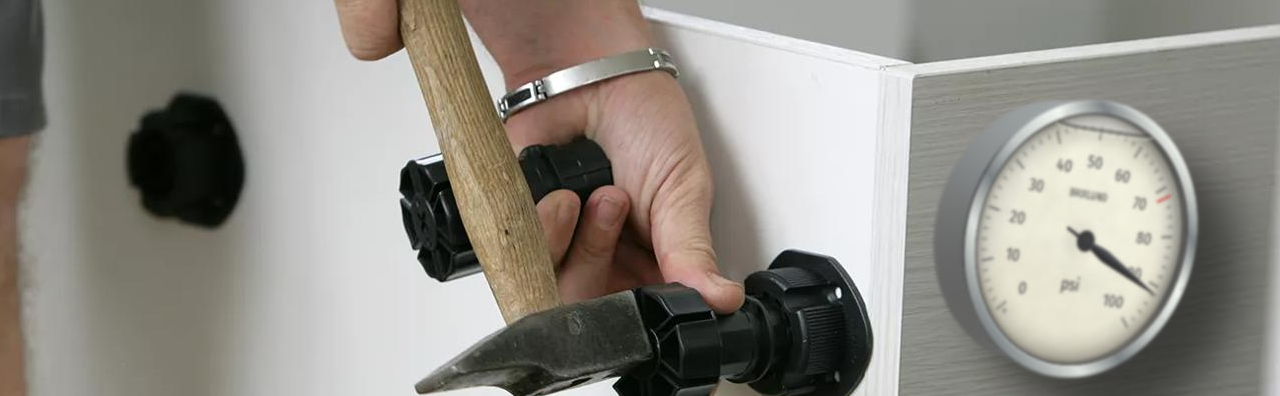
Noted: {"value": 92, "unit": "psi"}
